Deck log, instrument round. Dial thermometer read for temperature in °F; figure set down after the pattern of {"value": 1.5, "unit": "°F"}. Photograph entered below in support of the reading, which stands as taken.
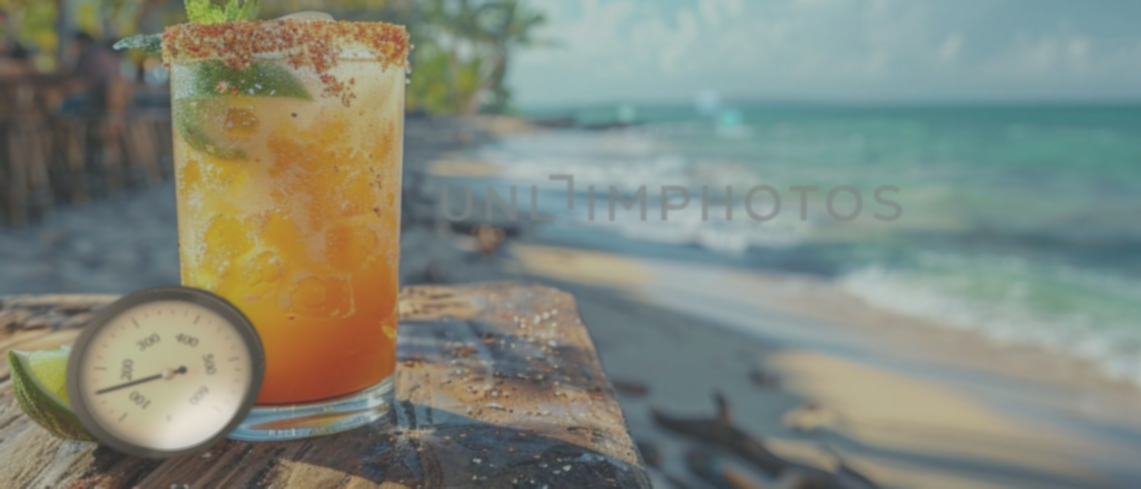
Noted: {"value": 160, "unit": "°F"}
